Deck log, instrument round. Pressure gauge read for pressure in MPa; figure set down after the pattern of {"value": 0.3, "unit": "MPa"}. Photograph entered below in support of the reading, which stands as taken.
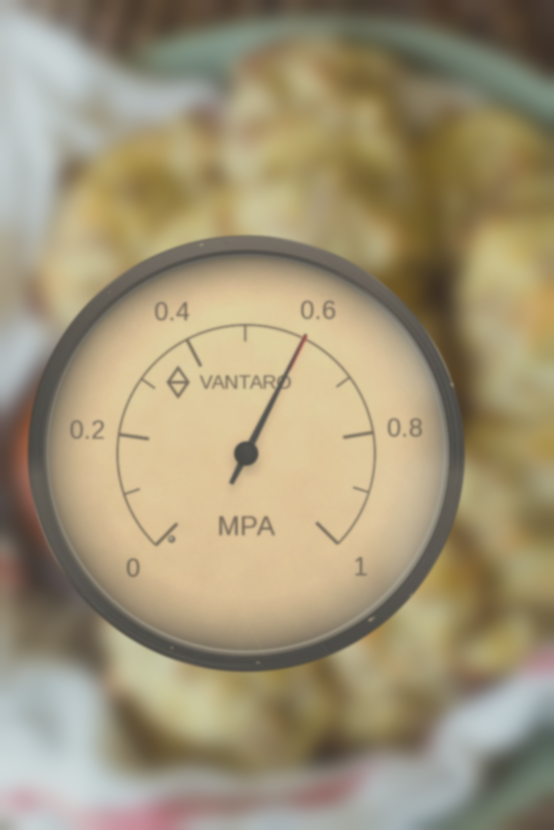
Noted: {"value": 0.6, "unit": "MPa"}
